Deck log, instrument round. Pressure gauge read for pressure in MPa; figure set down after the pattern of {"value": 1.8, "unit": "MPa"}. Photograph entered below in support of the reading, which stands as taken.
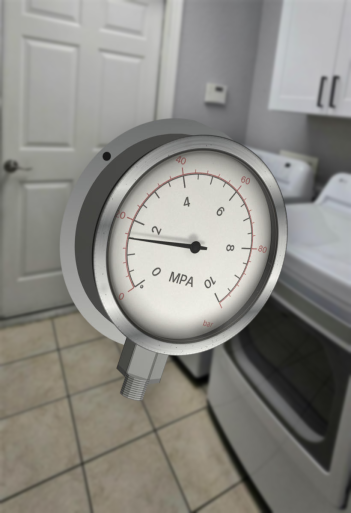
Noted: {"value": 1.5, "unit": "MPa"}
